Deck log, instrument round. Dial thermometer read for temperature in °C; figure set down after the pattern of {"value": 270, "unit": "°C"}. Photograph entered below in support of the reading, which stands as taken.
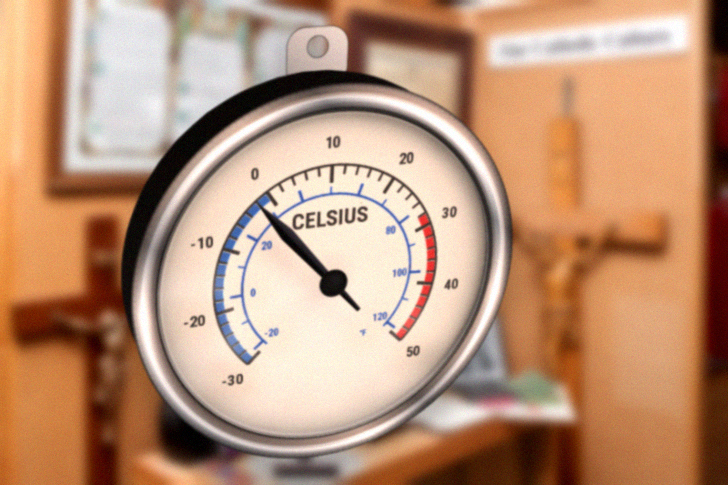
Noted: {"value": -2, "unit": "°C"}
